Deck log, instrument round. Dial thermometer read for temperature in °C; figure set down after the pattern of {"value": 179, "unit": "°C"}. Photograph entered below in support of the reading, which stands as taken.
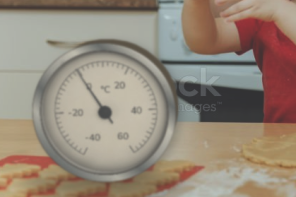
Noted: {"value": 0, "unit": "°C"}
